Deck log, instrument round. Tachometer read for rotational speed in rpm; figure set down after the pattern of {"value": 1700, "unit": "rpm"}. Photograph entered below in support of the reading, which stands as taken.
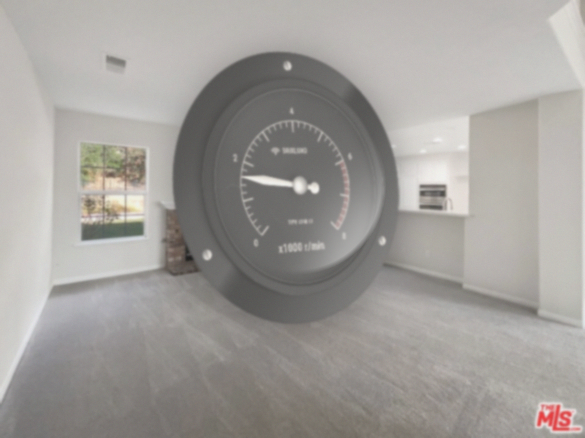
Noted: {"value": 1600, "unit": "rpm"}
